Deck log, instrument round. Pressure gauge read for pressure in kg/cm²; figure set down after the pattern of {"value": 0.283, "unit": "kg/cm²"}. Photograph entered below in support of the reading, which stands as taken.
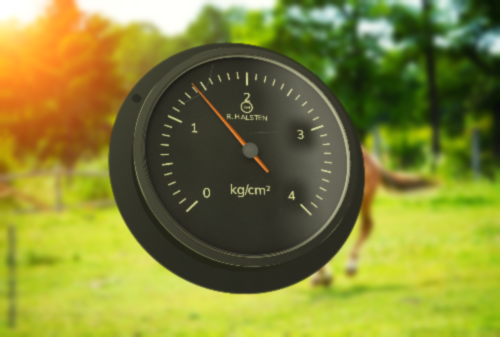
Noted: {"value": 1.4, "unit": "kg/cm²"}
